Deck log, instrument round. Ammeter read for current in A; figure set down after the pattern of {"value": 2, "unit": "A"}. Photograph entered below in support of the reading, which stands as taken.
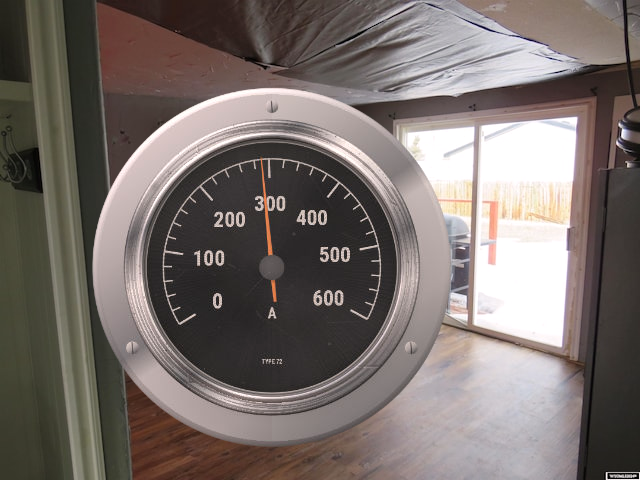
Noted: {"value": 290, "unit": "A"}
